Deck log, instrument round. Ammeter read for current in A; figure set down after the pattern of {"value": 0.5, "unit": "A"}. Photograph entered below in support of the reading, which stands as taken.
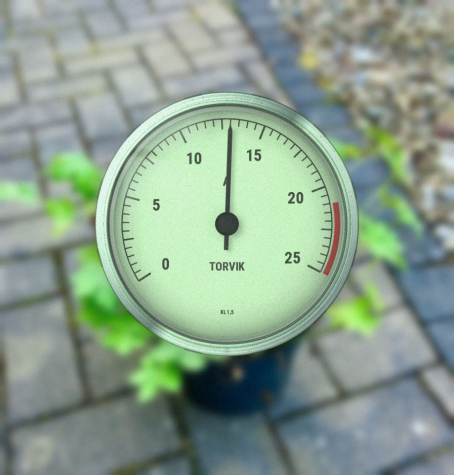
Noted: {"value": 13, "unit": "A"}
